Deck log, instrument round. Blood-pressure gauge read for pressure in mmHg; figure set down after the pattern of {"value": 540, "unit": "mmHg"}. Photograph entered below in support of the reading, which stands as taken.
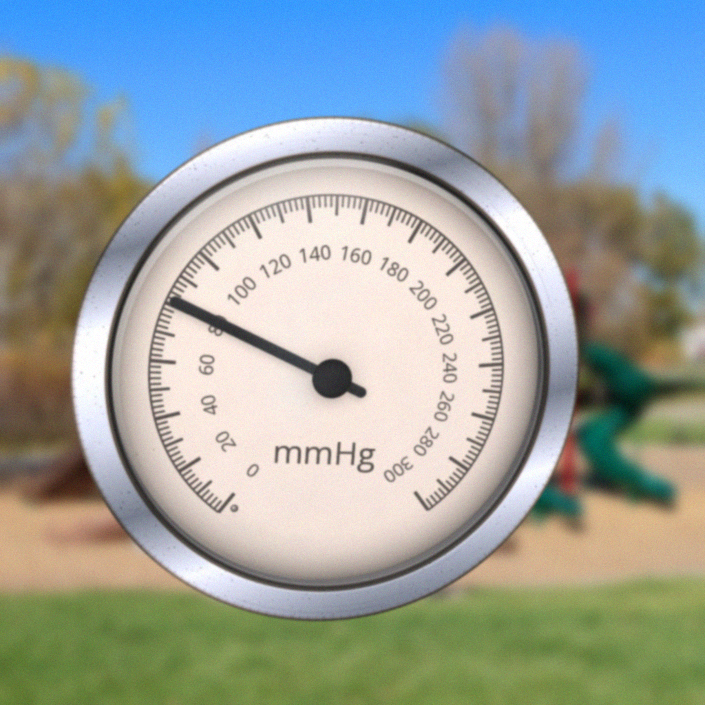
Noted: {"value": 82, "unit": "mmHg"}
